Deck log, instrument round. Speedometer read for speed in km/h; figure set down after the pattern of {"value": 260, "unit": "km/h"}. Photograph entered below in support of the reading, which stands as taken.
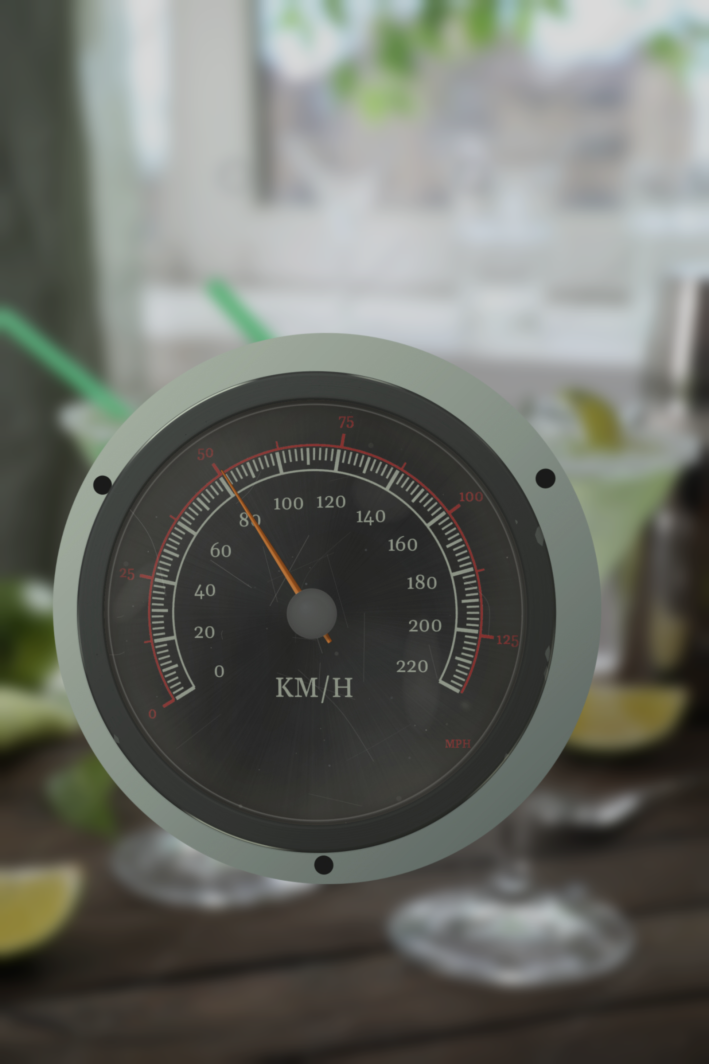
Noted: {"value": 82, "unit": "km/h"}
